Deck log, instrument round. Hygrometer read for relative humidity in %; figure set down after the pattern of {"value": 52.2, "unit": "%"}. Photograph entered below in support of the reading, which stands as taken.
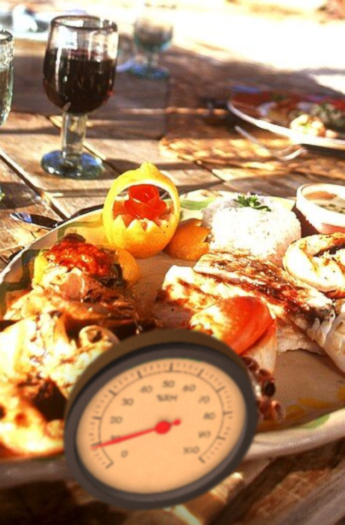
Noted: {"value": 10, "unit": "%"}
